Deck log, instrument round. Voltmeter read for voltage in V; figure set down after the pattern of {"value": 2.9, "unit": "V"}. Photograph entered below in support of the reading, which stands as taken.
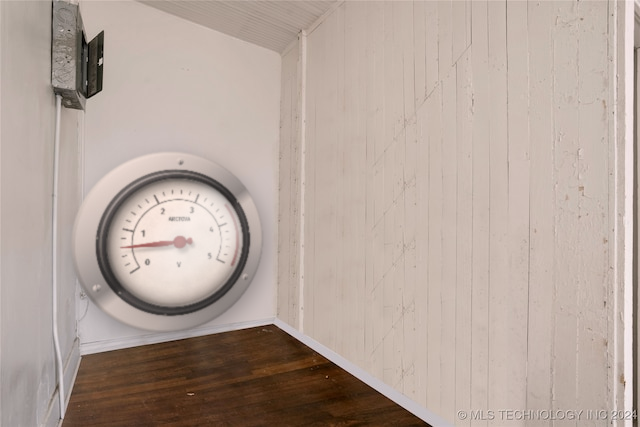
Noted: {"value": 0.6, "unit": "V"}
